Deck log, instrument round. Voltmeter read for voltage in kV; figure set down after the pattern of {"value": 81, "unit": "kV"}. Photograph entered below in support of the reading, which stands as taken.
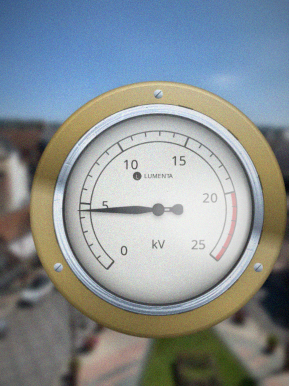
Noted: {"value": 4.5, "unit": "kV"}
